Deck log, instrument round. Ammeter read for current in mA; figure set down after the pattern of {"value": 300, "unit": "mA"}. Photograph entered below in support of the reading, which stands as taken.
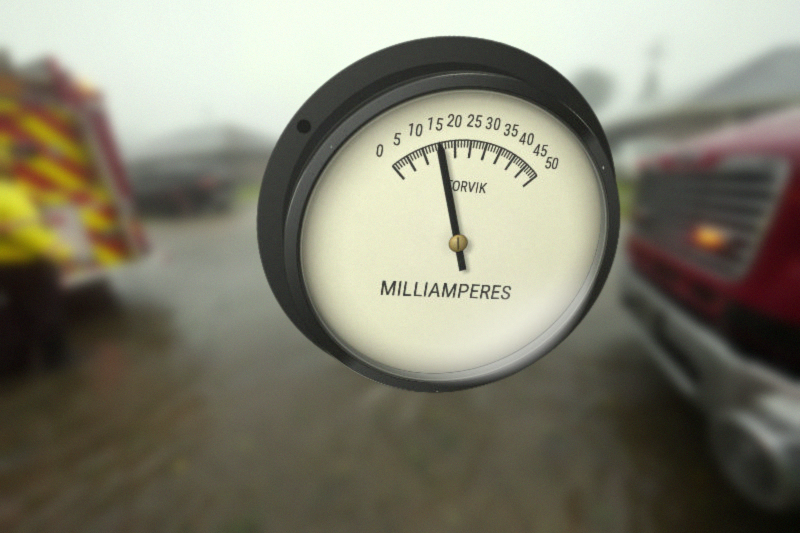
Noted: {"value": 15, "unit": "mA"}
